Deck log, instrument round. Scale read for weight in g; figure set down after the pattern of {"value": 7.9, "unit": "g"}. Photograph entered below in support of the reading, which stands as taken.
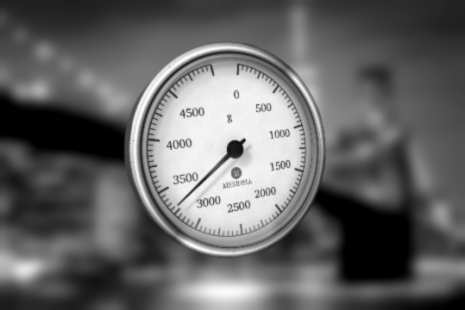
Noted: {"value": 3300, "unit": "g"}
